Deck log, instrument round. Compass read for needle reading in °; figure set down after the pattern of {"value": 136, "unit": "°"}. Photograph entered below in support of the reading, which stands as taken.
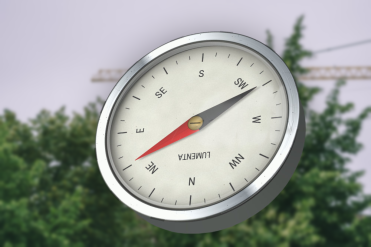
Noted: {"value": 60, "unit": "°"}
